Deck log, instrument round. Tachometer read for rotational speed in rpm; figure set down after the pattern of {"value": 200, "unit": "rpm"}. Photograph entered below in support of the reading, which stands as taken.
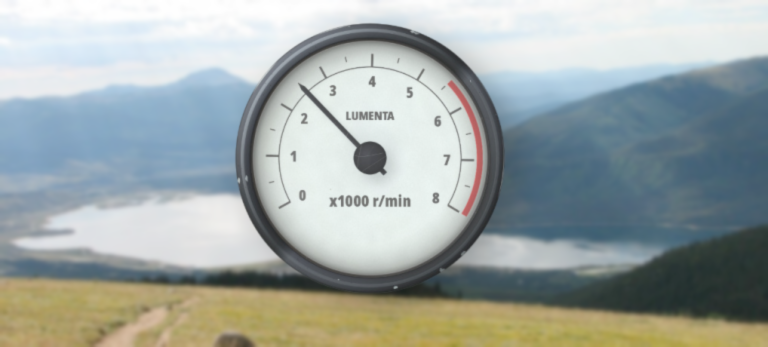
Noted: {"value": 2500, "unit": "rpm"}
